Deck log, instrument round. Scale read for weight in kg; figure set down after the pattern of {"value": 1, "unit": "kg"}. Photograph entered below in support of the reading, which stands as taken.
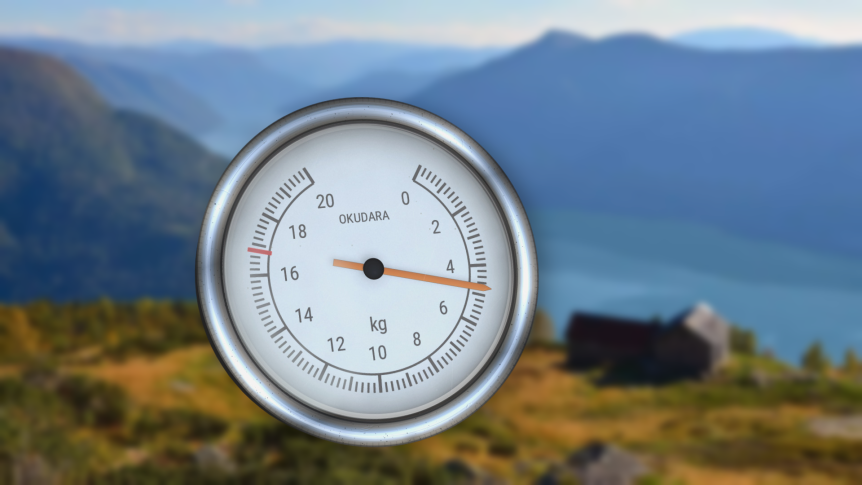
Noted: {"value": 4.8, "unit": "kg"}
